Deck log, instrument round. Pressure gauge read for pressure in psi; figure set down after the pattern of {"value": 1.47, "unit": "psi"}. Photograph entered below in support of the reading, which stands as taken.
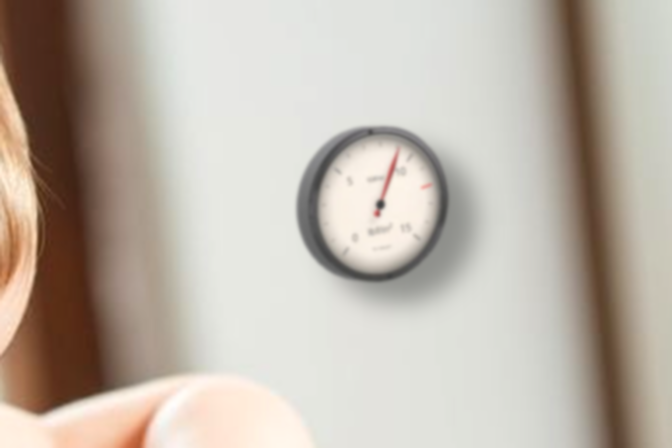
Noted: {"value": 9, "unit": "psi"}
